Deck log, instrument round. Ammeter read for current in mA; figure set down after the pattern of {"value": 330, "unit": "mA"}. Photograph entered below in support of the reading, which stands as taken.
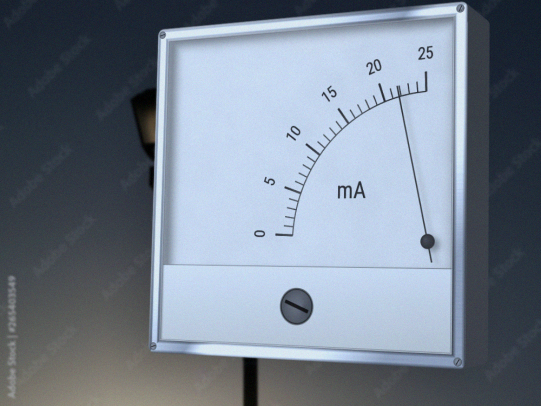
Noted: {"value": 22, "unit": "mA"}
